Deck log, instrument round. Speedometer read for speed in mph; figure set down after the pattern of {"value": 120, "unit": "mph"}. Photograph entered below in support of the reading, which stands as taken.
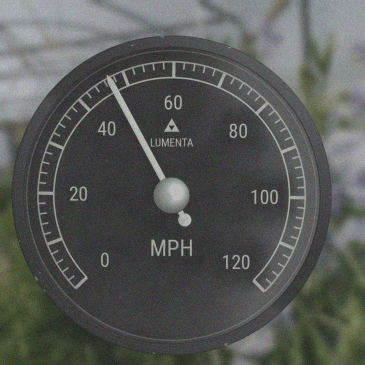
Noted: {"value": 47, "unit": "mph"}
